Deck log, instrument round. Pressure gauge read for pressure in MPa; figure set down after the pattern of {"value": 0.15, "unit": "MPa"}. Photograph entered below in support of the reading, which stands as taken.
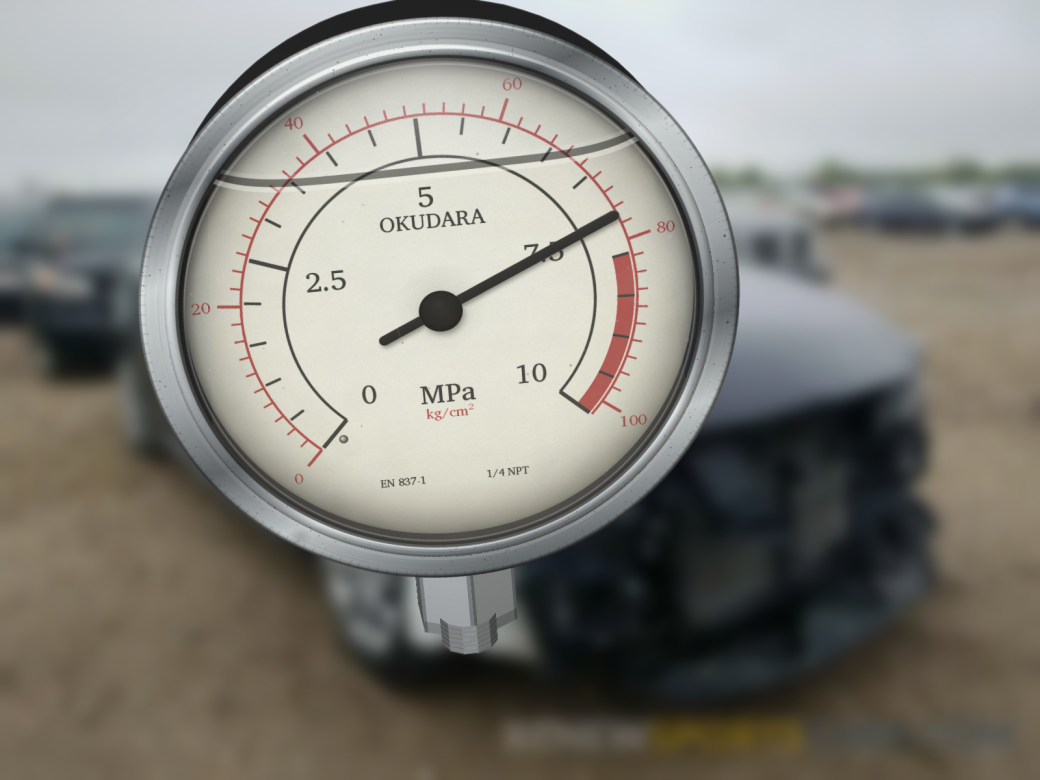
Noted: {"value": 7.5, "unit": "MPa"}
